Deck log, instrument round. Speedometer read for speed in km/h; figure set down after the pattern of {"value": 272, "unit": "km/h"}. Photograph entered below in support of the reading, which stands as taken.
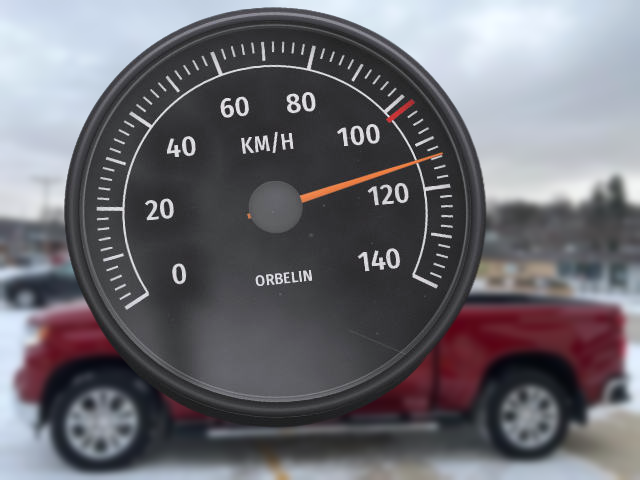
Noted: {"value": 114, "unit": "km/h"}
